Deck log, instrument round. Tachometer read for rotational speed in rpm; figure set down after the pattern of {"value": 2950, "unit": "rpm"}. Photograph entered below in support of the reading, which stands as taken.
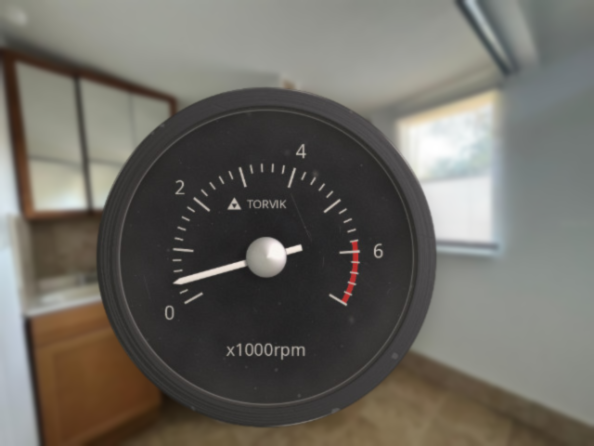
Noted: {"value": 400, "unit": "rpm"}
